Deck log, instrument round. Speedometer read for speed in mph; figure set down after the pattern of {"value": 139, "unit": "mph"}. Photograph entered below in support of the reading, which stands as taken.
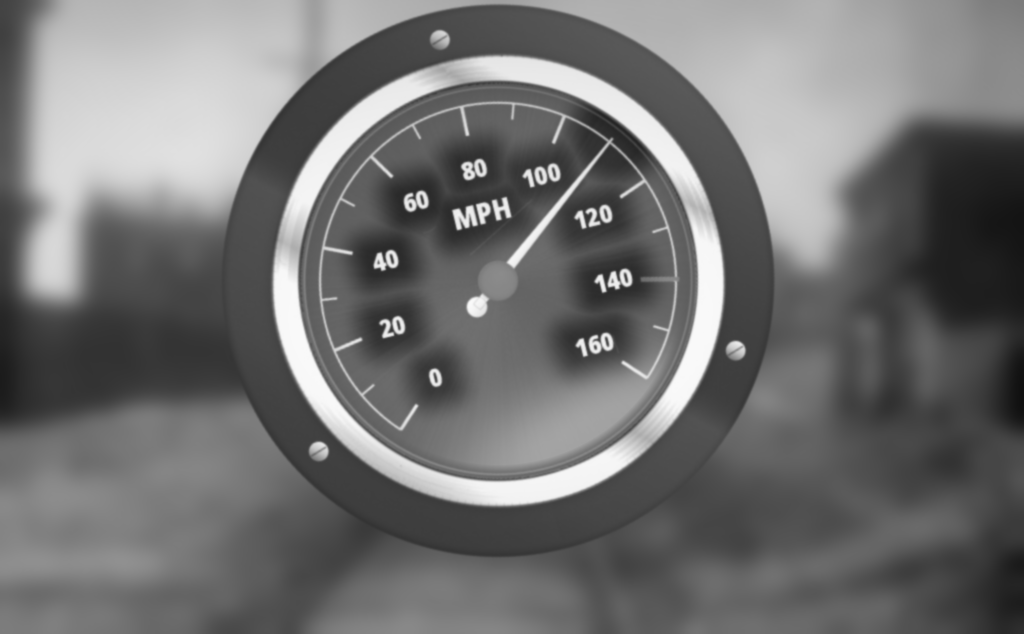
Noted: {"value": 110, "unit": "mph"}
